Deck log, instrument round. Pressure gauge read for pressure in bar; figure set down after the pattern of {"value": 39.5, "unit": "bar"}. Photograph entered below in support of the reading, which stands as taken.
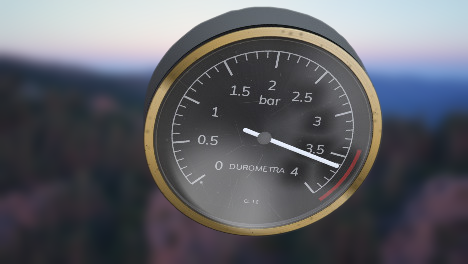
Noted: {"value": 3.6, "unit": "bar"}
